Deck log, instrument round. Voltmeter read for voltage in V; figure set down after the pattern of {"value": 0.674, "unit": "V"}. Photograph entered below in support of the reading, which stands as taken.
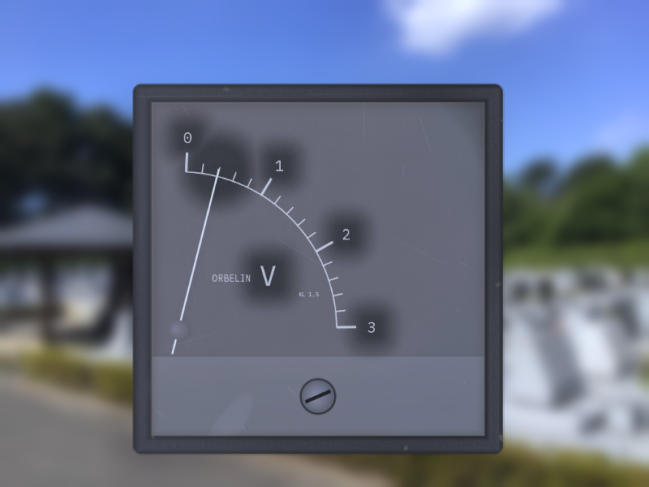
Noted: {"value": 0.4, "unit": "V"}
